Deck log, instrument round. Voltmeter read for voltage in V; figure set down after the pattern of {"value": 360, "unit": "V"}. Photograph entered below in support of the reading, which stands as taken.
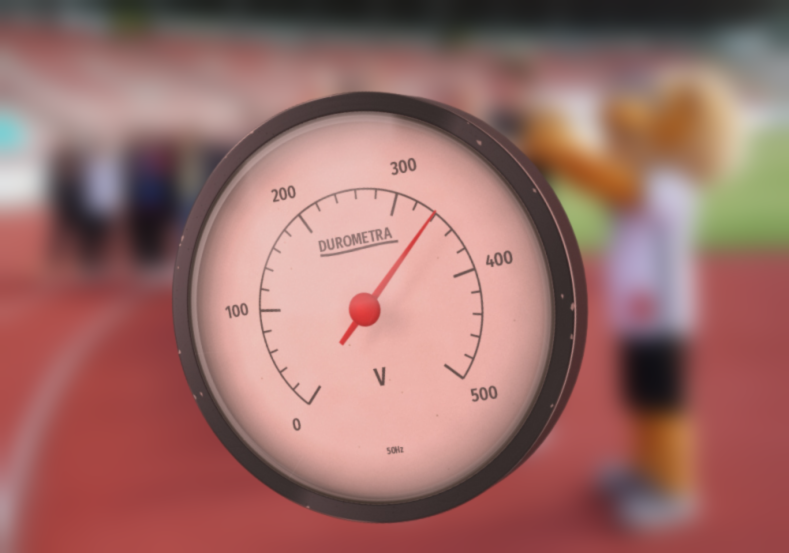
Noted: {"value": 340, "unit": "V"}
